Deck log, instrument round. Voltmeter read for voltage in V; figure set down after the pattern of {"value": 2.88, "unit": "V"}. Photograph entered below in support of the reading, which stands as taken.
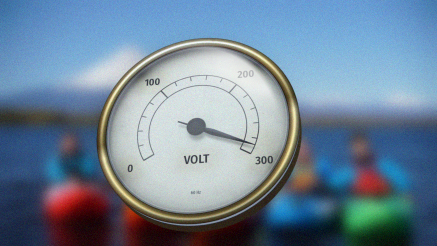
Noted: {"value": 290, "unit": "V"}
